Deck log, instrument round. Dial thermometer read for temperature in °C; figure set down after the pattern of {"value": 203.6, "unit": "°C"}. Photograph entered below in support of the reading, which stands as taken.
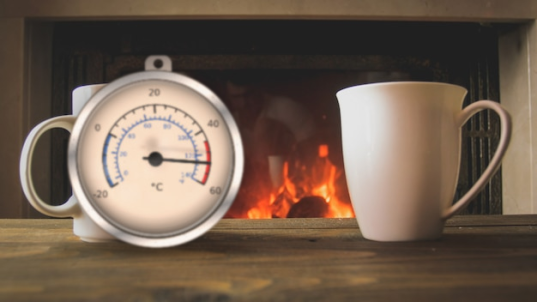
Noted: {"value": 52, "unit": "°C"}
